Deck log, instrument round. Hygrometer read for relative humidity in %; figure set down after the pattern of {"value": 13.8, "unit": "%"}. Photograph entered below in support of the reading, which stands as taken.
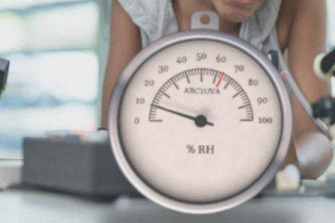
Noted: {"value": 10, "unit": "%"}
